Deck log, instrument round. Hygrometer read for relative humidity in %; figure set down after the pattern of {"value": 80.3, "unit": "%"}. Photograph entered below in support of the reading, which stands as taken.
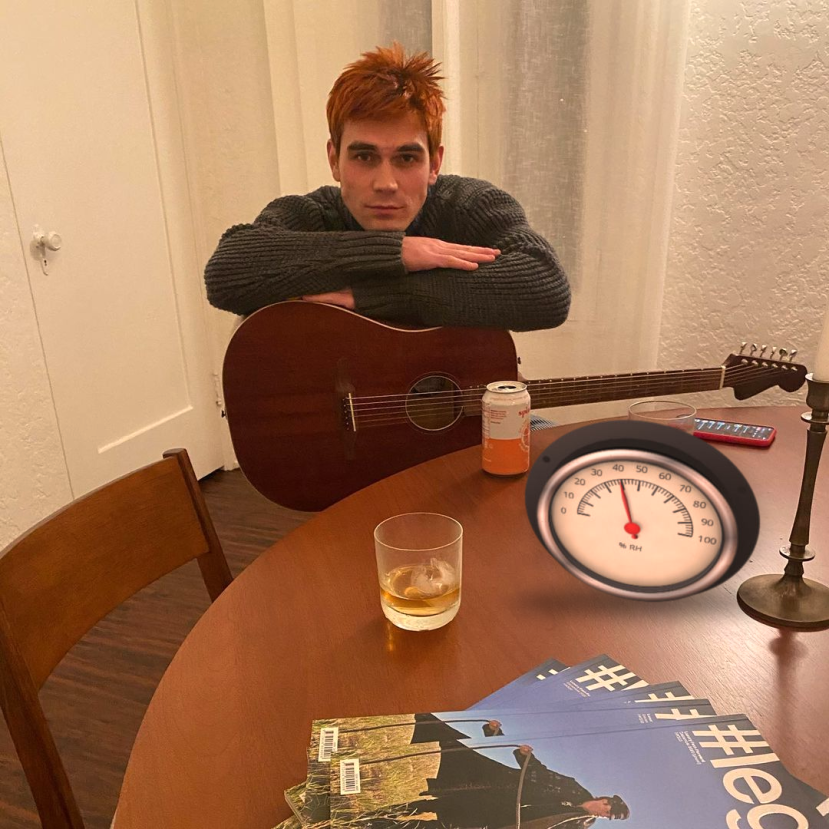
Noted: {"value": 40, "unit": "%"}
